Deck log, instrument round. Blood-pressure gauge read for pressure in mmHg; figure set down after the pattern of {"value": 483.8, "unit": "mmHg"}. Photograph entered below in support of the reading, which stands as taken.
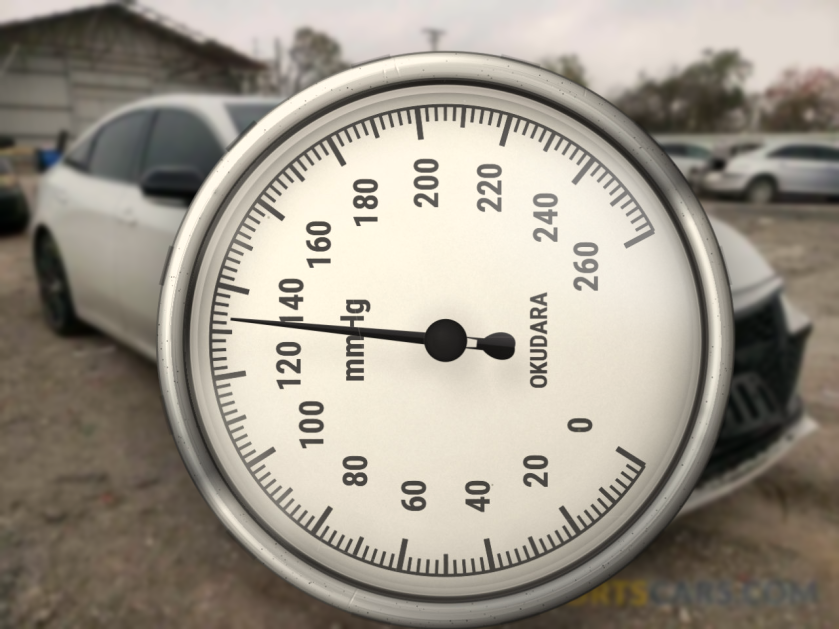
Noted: {"value": 133, "unit": "mmHg"}
